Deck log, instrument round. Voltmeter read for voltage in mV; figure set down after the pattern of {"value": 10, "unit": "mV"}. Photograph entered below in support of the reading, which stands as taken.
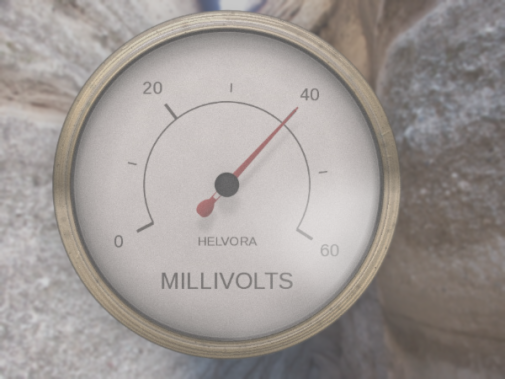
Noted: {"value": 40, "unit": "mV"}
